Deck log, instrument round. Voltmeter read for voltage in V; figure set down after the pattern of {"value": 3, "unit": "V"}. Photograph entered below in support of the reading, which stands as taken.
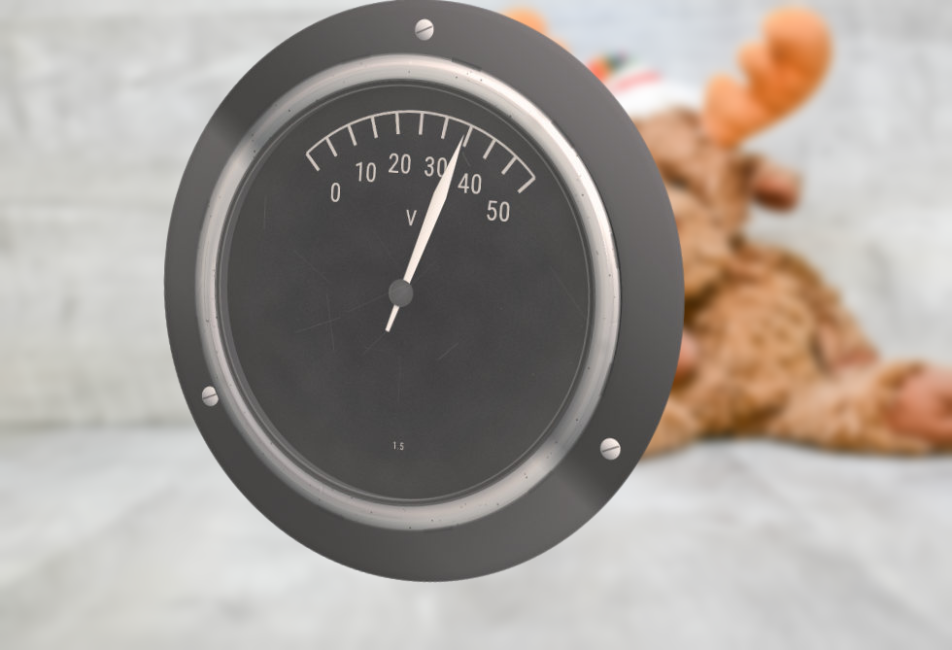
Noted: {"value": 35, "unit": "V"}
